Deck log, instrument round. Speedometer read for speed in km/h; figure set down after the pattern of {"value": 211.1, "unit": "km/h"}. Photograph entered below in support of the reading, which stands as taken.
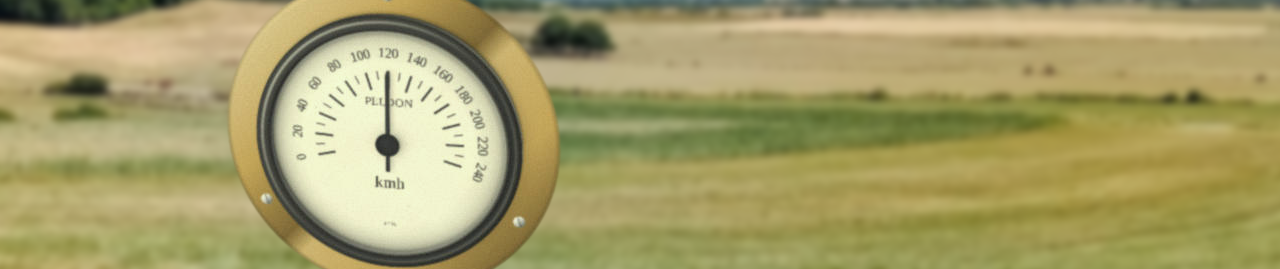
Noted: {"value": 120, "unit": "km/h"}
